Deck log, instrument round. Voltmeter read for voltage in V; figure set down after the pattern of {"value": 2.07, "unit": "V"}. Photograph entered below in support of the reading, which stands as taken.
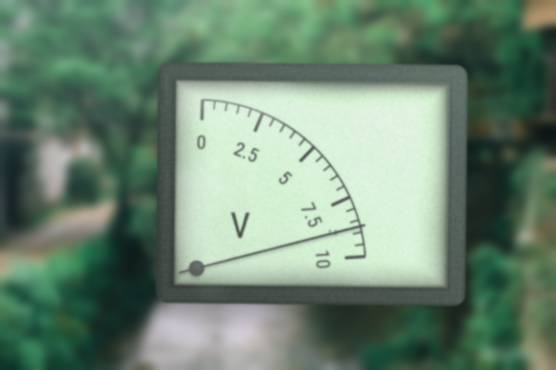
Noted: {"value": 8.75, "unit": "V"}
